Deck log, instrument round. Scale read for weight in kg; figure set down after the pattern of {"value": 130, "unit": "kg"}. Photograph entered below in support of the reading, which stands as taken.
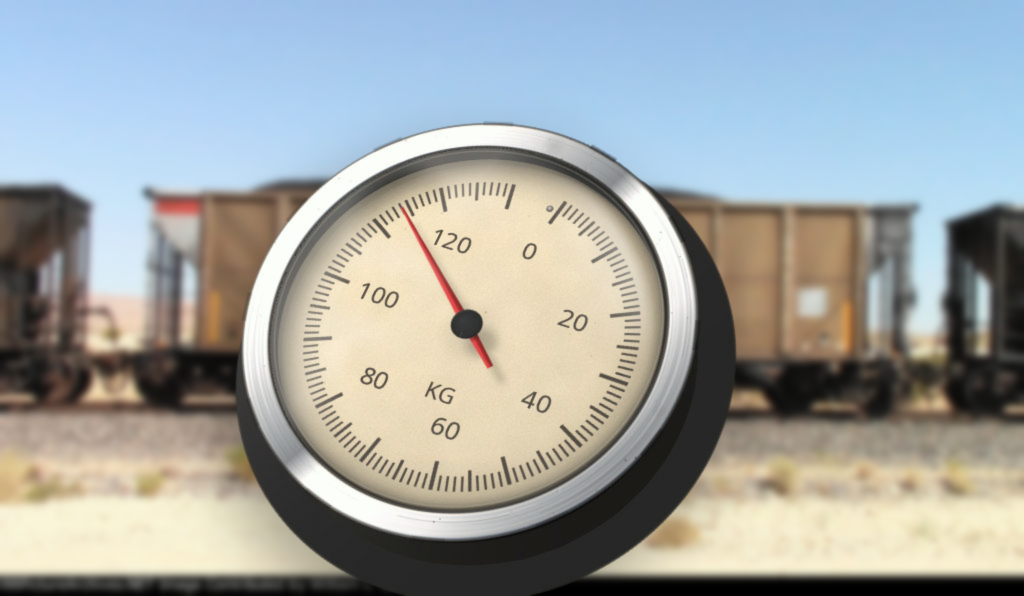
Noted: {"value": 114, "unit": "kg"}
